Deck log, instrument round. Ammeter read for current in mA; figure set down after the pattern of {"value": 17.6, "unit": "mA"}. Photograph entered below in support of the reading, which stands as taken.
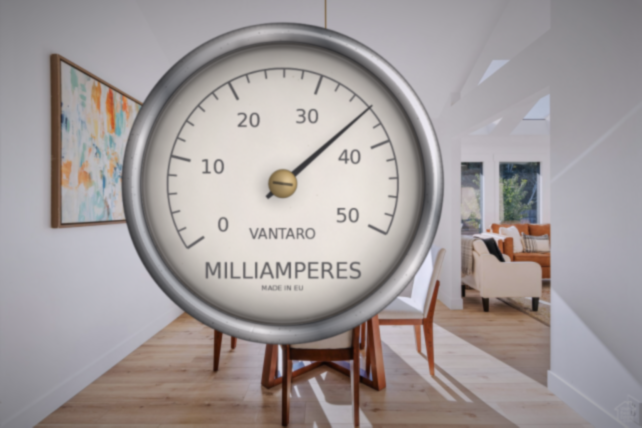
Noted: {"value": 36, "unit": "mA"}
